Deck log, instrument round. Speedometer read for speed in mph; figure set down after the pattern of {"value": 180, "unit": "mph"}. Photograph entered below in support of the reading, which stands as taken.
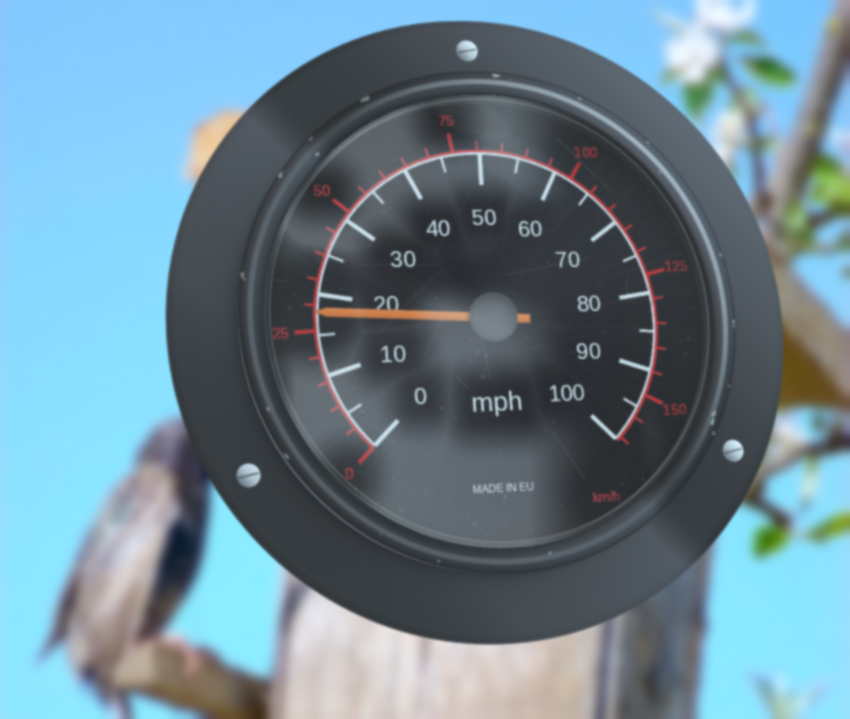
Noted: {"value": 17.5, "unit": "mph"}
